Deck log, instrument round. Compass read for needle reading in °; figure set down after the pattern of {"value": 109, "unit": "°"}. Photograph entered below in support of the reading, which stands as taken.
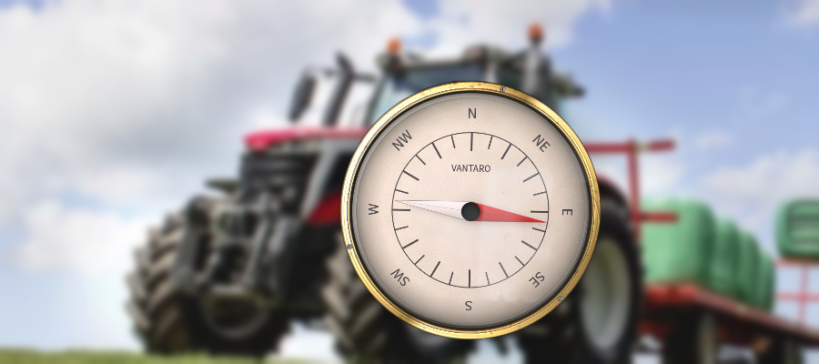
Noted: {"value": 97.5, "unit": "°"}
